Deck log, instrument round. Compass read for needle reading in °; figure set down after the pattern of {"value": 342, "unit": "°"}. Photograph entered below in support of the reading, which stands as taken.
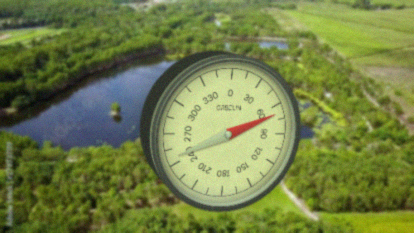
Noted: {"value": 67.5, "unit": "°"}
